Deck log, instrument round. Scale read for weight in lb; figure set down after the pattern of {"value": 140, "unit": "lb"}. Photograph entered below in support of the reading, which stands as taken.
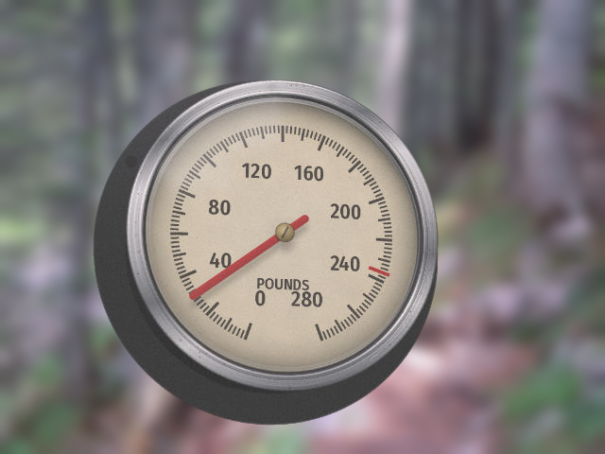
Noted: {"value": 30, "unit": "lb"}
